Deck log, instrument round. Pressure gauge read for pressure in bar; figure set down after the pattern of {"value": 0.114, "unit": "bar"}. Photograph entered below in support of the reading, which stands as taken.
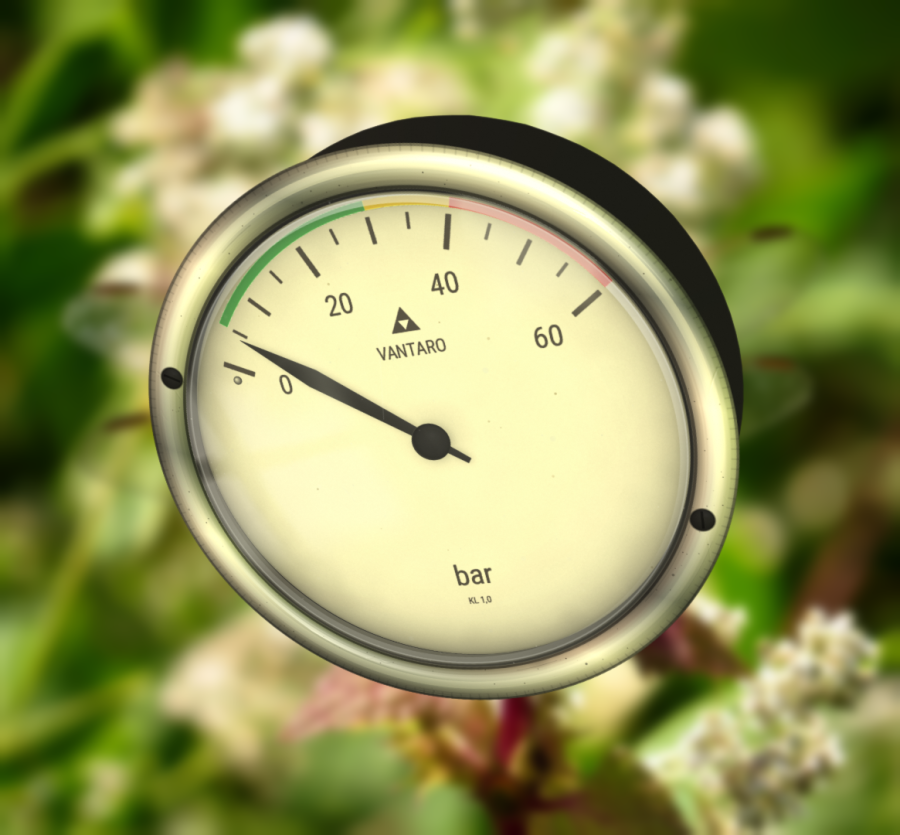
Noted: {"value": 5, "unit": "bar"}
